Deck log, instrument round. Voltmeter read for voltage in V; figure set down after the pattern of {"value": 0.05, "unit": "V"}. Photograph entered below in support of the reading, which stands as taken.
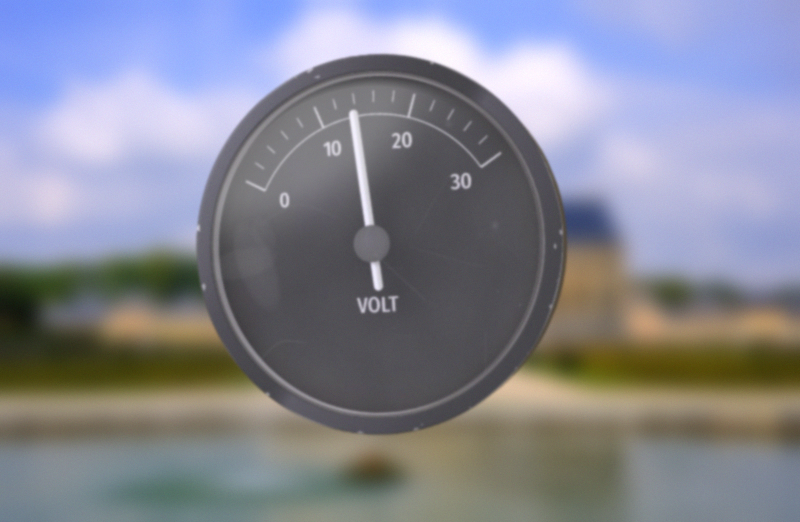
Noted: {"value": 14, "unit": "V"}
